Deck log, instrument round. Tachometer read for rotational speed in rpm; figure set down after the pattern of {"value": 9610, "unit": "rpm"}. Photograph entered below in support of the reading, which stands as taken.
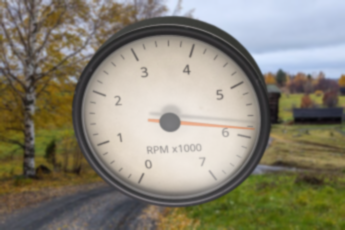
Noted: {"value": 5800, "unit": "rpm"}
